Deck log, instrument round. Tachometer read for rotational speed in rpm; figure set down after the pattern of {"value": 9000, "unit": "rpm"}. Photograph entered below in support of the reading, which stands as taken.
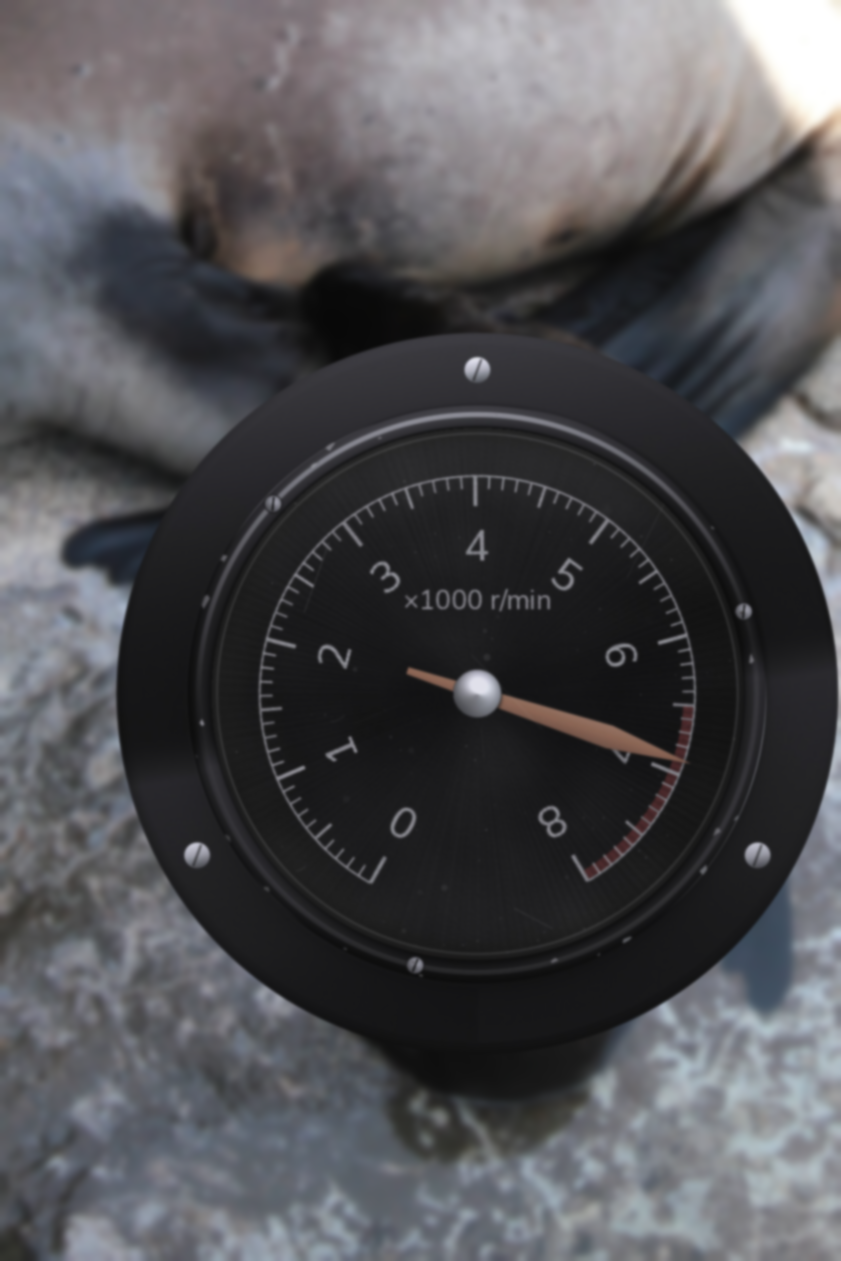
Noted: {"value": 6900, "unit": "rpm"}
